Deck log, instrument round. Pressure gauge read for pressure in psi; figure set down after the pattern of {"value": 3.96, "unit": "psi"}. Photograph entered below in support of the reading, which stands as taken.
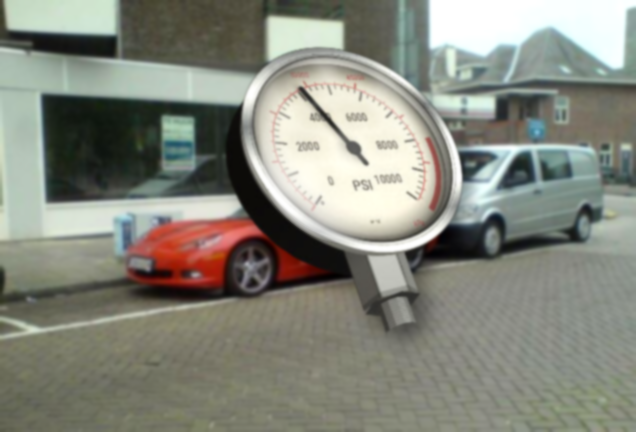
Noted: {"value": 4000, "unit": "psi"}
